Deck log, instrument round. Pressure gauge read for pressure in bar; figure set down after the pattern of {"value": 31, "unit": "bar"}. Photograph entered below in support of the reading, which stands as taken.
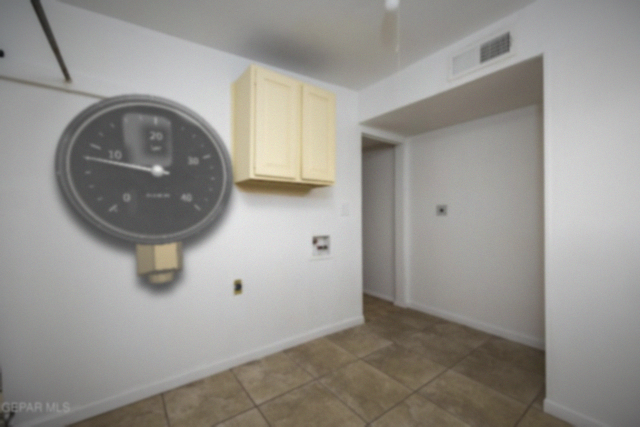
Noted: {"value": 8, "unit": "bar"}
